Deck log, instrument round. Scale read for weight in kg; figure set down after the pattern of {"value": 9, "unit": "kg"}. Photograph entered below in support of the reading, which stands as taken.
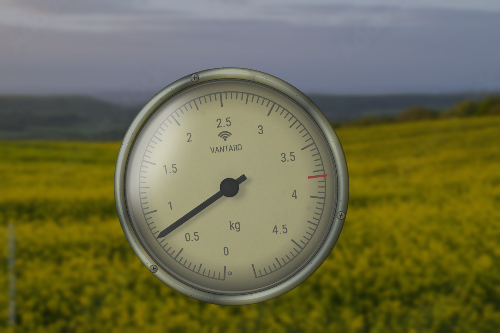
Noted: {"value": 0.75, "unit": "kg"}
